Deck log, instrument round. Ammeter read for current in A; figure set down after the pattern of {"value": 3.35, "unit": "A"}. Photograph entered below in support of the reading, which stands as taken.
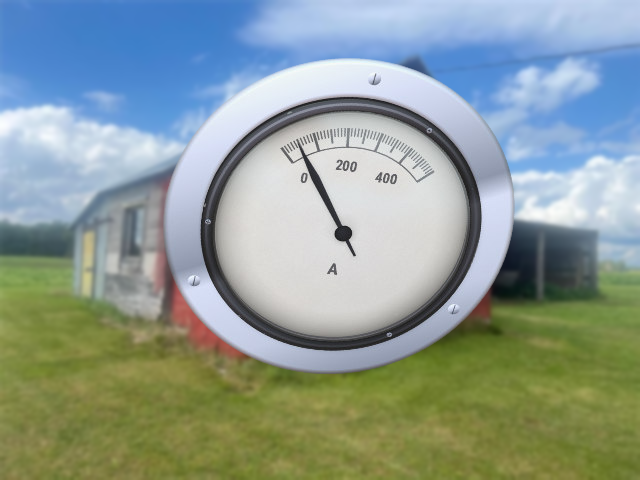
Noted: {"value": 50, "unit": "A"}
